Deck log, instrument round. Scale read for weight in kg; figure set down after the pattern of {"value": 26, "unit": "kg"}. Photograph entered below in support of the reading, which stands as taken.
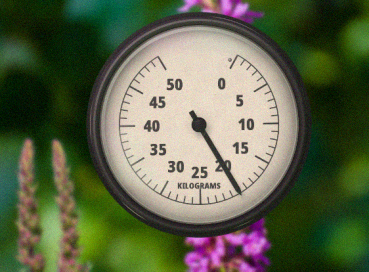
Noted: {"value": 20, "unit": "kg"}
